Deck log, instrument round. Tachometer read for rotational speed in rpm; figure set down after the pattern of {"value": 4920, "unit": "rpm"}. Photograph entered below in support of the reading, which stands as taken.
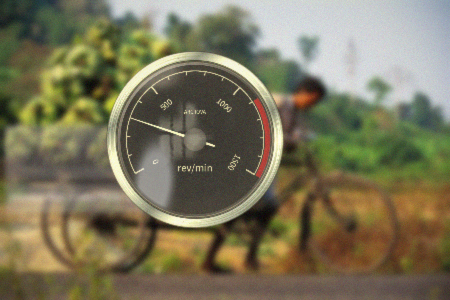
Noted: {"value": 300, "unit": "rpm"}
